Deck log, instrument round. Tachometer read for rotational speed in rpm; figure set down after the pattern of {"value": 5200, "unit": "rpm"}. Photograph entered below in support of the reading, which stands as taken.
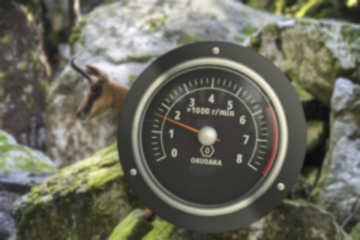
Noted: {"value": 1600, "unit": "rpm"}
